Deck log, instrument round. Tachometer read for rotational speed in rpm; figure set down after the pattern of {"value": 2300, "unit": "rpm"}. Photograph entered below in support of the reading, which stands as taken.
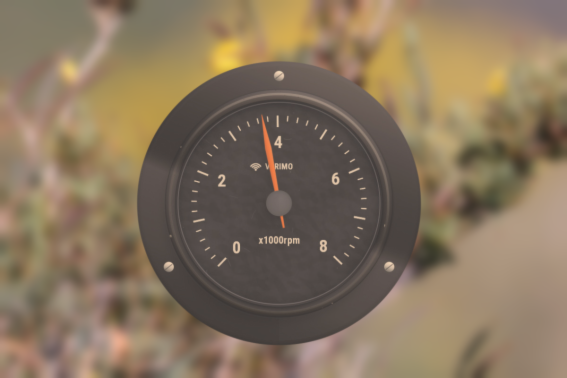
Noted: {"value": 3700, "unit": "rpm"}
